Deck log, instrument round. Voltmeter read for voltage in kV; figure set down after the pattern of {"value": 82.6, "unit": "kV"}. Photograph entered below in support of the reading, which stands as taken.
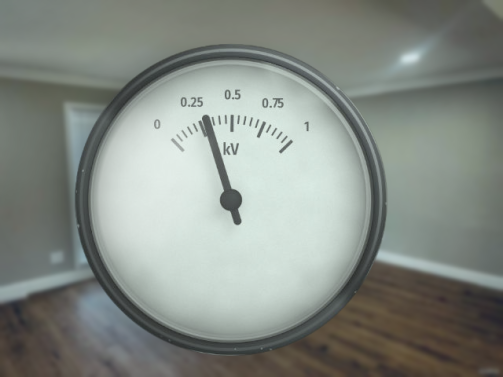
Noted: {"value": 0.3, "unit": "kV"}
